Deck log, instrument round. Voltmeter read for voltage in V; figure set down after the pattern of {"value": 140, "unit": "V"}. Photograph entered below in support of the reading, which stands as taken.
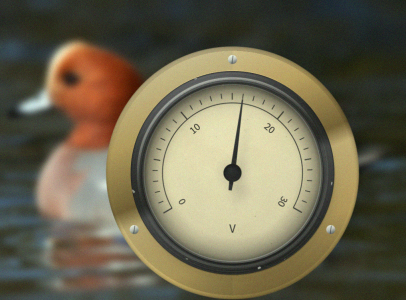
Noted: {"value": 16, "unit": "V"}
